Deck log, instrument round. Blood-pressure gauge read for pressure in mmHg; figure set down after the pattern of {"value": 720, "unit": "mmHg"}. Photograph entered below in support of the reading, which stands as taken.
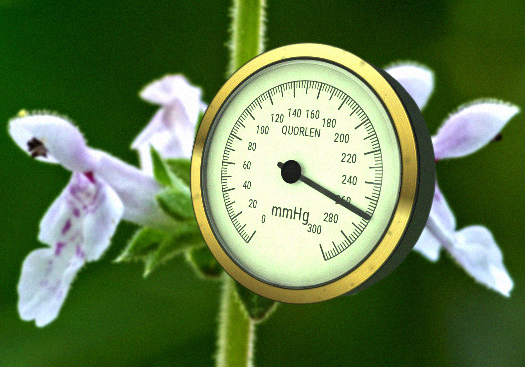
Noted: {"value": 260, "unit": "mmHg"}
